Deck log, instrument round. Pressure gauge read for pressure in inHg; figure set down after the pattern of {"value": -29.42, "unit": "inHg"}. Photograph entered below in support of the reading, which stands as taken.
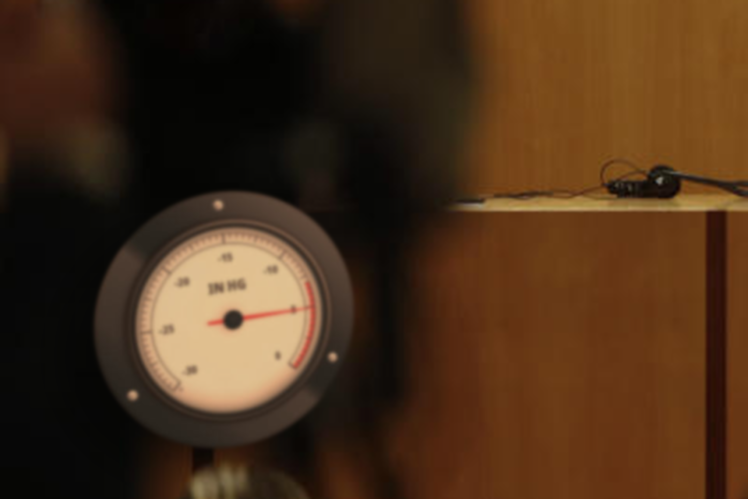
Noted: {"value": -5, "unit": "inHg"}
